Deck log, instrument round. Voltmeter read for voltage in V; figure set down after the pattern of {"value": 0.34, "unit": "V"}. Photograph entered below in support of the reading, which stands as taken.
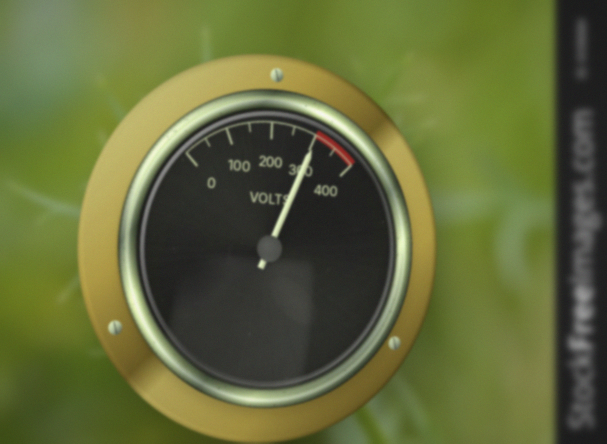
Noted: {"value": 300, "unit": "V"}
